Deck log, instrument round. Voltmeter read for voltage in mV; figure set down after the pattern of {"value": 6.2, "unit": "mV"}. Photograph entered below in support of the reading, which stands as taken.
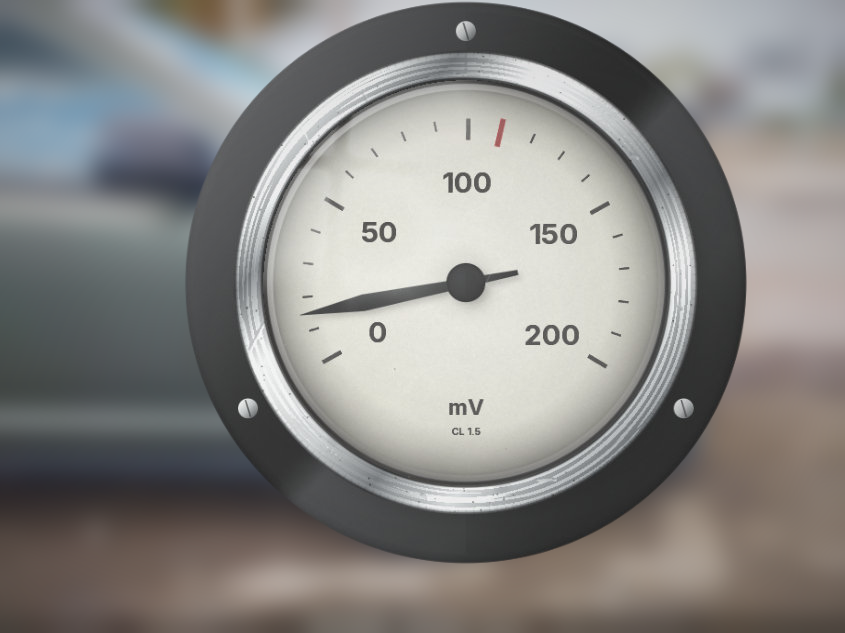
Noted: {"value": 15, "unit": "mV"}
